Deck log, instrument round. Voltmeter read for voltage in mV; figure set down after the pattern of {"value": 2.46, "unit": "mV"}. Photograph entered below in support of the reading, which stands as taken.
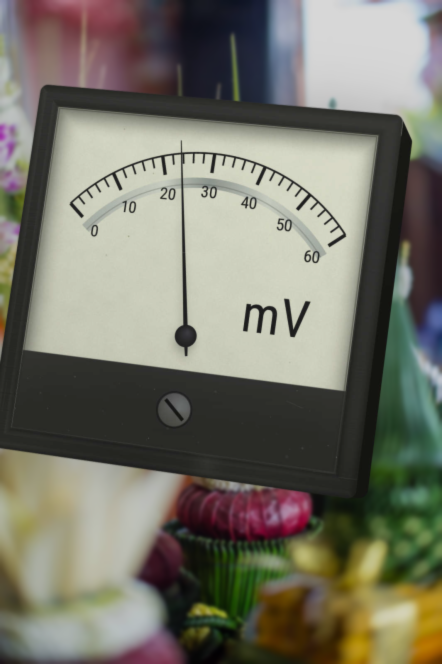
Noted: {"value": 24, "unit": "mV"}
